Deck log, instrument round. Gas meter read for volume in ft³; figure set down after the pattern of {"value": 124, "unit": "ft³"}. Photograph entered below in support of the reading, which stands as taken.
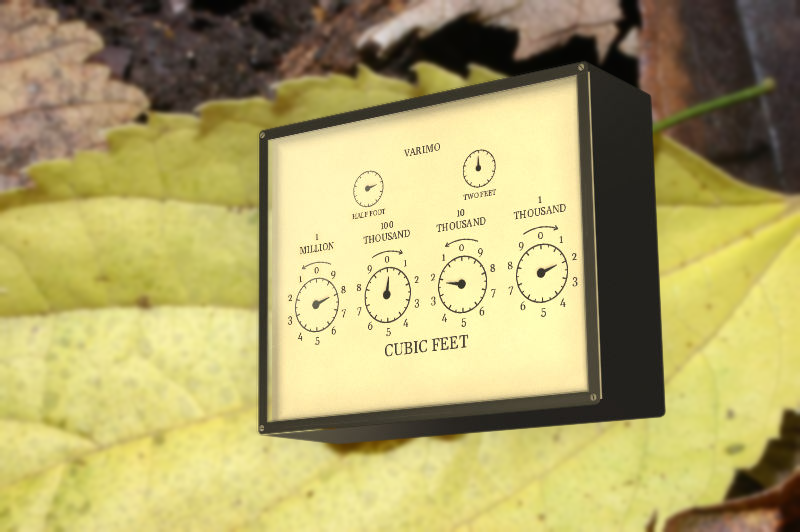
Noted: {"value": 802200, "unit": "ft³"}
